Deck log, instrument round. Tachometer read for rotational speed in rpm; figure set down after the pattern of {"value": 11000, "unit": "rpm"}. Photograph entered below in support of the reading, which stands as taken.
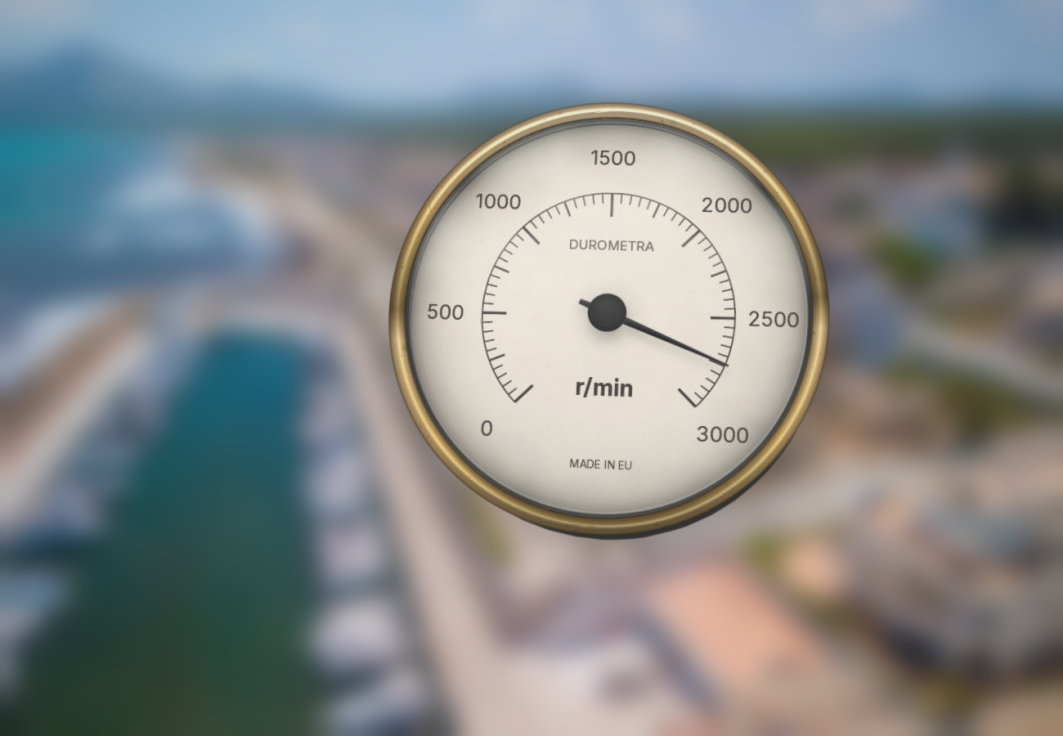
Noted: {"value": 2750, "unit": "rpm"}
